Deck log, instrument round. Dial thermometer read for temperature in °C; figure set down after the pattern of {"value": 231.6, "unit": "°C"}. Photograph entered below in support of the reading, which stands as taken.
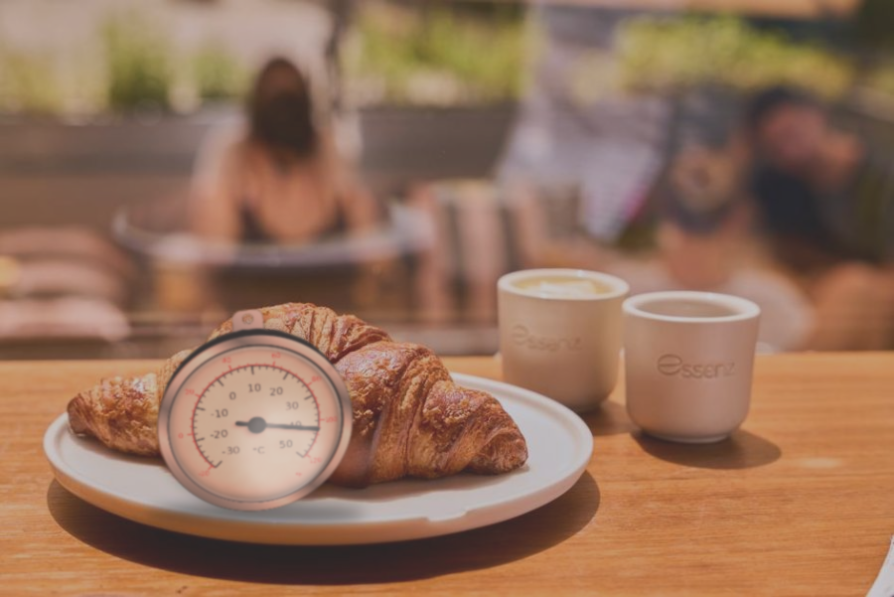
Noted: {"value": 40, "unit": "°C"}
